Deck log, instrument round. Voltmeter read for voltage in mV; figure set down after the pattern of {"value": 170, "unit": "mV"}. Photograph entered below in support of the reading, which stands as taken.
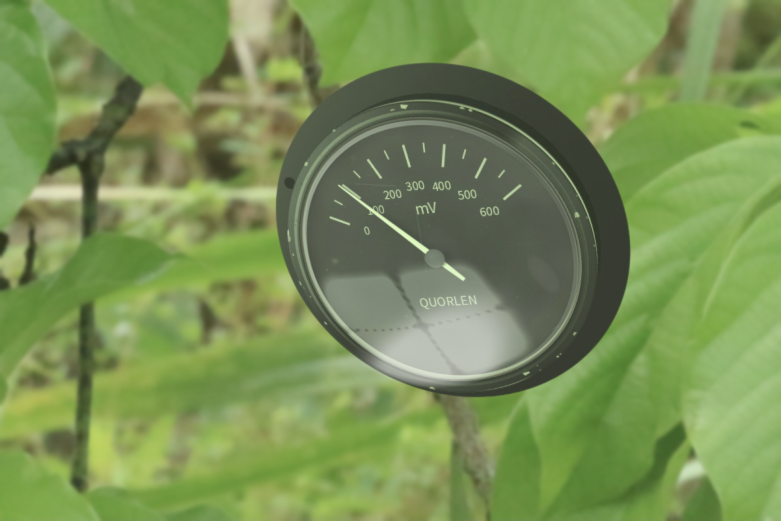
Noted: {"value": 100, "unit": "mV"}
